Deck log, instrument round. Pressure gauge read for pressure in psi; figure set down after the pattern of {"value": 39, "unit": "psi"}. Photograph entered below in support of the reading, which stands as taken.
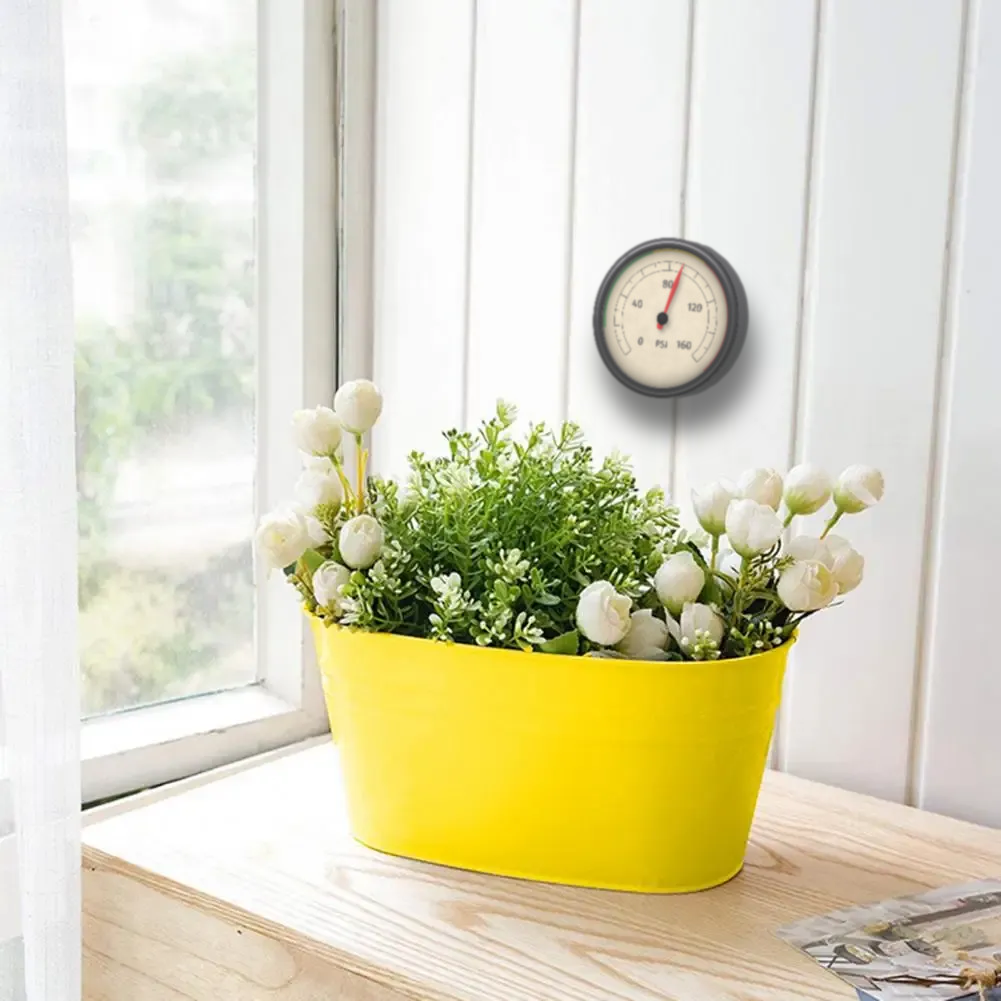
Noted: {"value": 90, "unit": "psi"}
